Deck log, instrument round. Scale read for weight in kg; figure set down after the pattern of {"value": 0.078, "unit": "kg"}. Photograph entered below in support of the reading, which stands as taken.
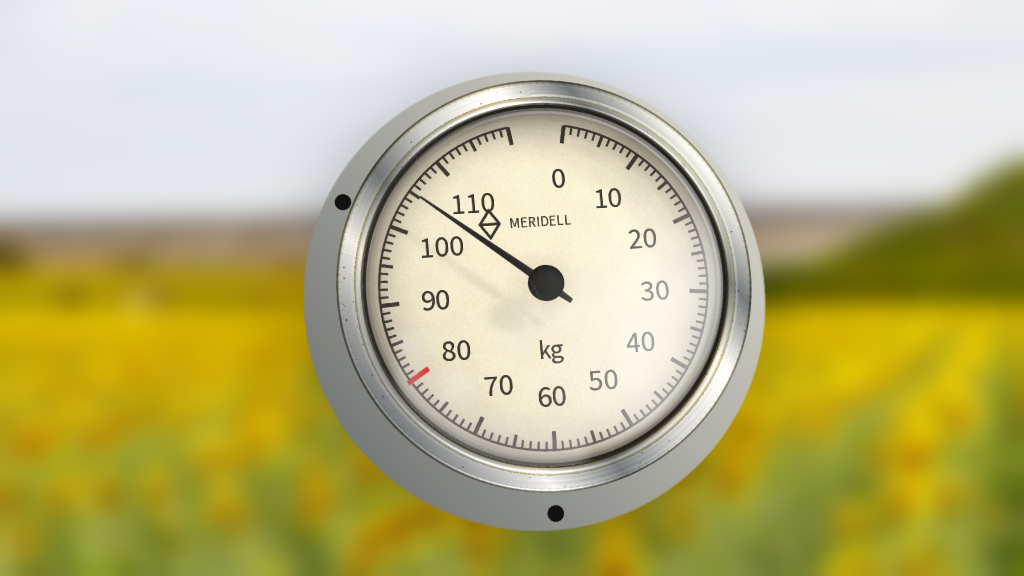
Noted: {"value": 105, "unit": "kg"}
